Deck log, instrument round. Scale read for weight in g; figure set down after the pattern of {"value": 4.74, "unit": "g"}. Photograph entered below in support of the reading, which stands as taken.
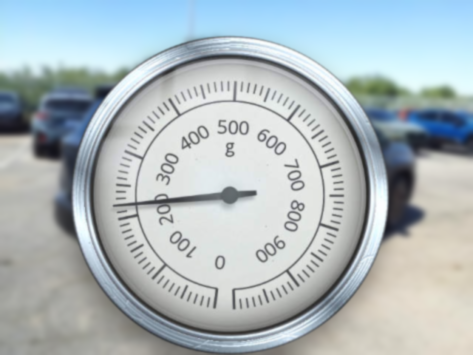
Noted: {"value": 220, "unit": "g"}
